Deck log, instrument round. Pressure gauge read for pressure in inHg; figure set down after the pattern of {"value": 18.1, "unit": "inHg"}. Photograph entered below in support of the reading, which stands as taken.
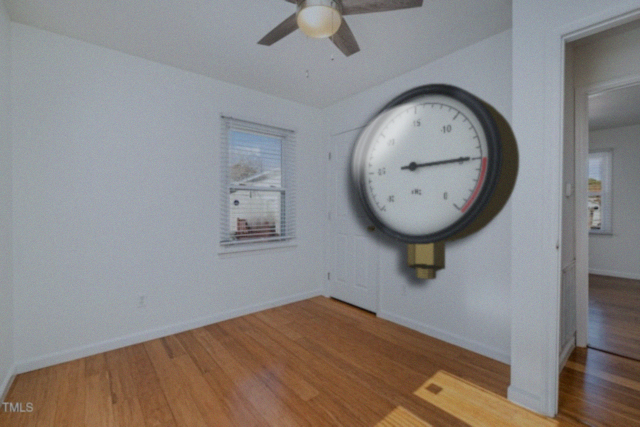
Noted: {"value": -5, "unit": "inHg"}
